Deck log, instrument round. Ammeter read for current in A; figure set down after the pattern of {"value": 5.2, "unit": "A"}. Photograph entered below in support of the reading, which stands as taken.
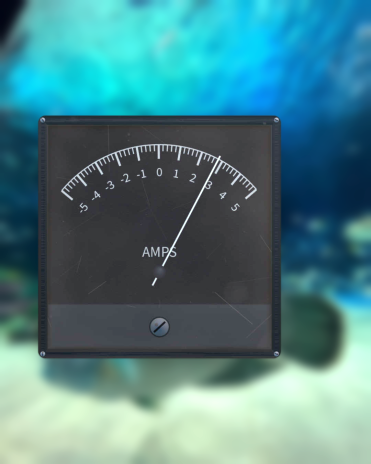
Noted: {"value": 2.8, "unit": "A"}
